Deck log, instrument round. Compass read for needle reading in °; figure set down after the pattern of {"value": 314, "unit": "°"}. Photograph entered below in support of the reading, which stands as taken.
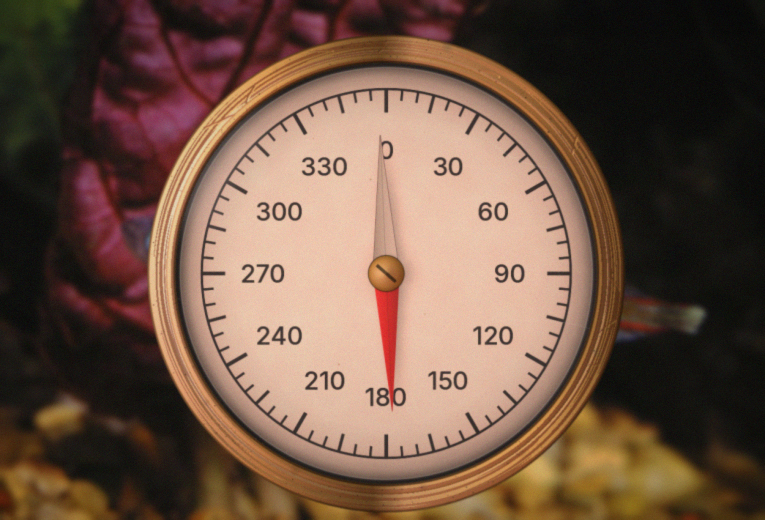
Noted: {"value": 177.5, "unit": "°"}
